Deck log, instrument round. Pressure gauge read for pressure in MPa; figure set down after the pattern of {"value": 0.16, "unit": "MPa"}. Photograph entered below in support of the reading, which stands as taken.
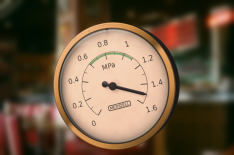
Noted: {"value": 1.5, "unit": "MPa"}
